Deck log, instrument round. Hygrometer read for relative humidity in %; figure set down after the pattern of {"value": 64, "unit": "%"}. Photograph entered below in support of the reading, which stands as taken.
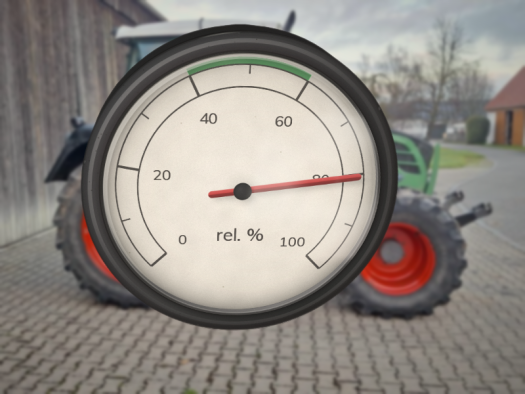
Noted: {"value": 80, "unit": "%"}
